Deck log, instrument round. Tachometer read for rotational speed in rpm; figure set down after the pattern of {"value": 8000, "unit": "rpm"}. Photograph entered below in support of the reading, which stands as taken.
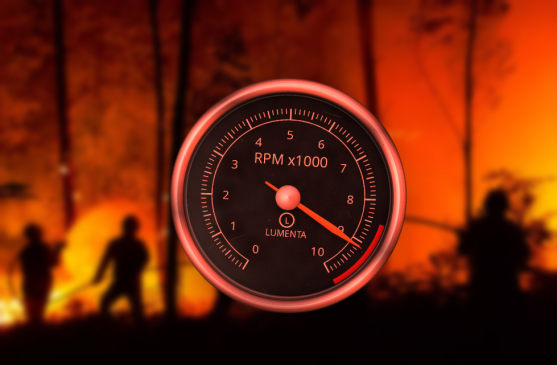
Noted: {"value": 9100, "unit": "rpm"}
